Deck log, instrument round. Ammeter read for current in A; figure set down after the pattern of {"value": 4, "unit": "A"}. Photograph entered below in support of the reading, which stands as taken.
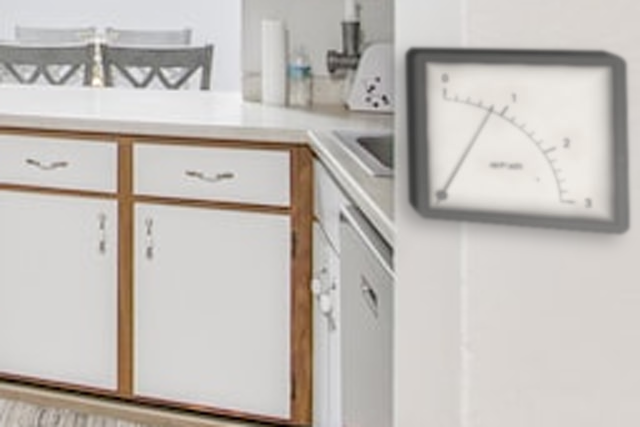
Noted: {"value": 0.8, "unit": "A"}
